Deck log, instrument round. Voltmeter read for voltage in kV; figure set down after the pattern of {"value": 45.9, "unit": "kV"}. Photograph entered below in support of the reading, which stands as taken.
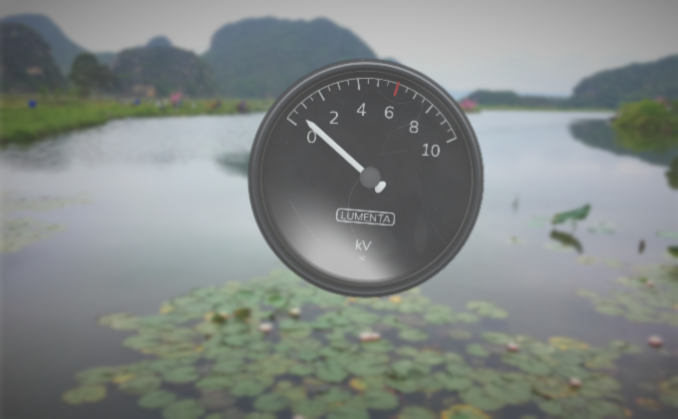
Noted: {"value": 0.5, "unit": "kV"}
